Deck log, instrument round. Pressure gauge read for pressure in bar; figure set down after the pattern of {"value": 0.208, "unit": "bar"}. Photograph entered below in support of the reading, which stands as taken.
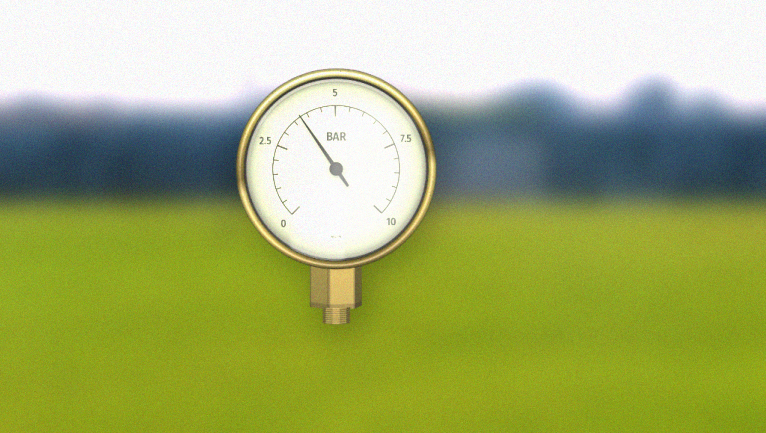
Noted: {"value": 3.75, "unit": "bar"}
